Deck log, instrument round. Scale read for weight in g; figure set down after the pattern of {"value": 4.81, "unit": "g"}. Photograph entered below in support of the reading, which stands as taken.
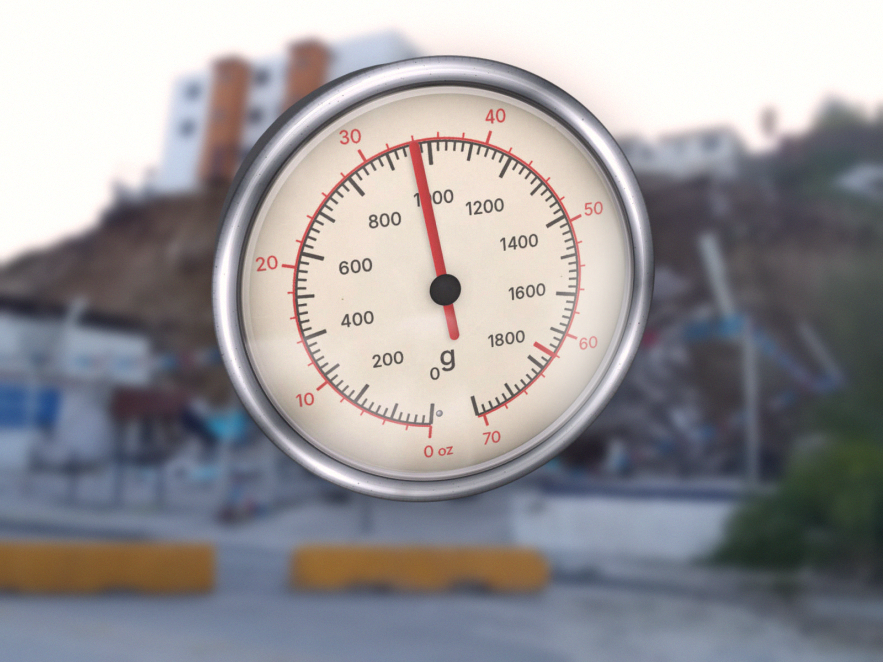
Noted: {"value": 960, "unit": "g"}
